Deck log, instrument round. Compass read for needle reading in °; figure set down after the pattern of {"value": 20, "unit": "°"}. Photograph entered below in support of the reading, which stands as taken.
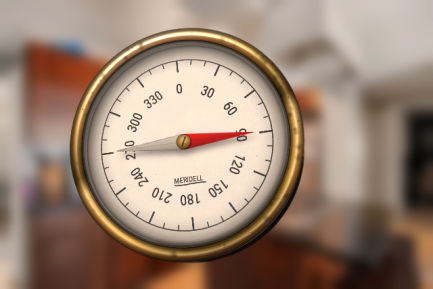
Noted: {"value": 90, "unit": "°"}
